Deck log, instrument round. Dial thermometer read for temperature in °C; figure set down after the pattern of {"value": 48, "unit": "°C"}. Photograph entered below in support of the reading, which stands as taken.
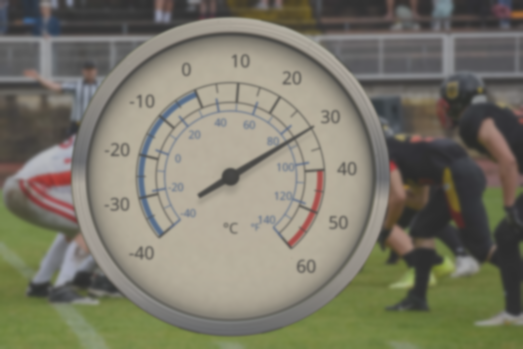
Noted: {"value": 30, "unit": "°C"}
